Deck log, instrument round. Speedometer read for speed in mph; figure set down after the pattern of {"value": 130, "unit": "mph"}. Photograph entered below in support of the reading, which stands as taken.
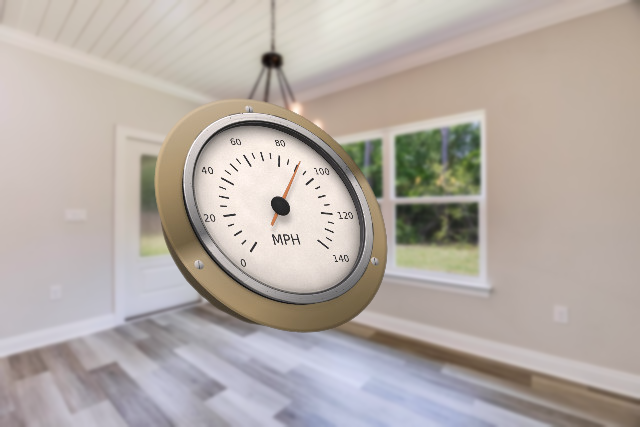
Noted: {"value": 90, "unit": "mph"}
